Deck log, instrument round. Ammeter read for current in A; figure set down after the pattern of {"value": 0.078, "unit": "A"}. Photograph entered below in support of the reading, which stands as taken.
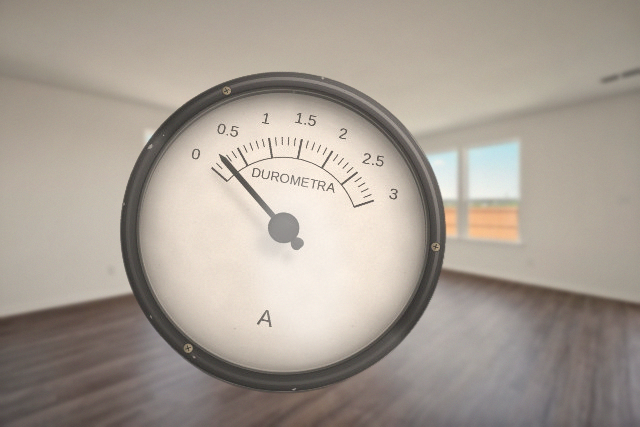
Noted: {"value": 0.2, "unit": "A"}
